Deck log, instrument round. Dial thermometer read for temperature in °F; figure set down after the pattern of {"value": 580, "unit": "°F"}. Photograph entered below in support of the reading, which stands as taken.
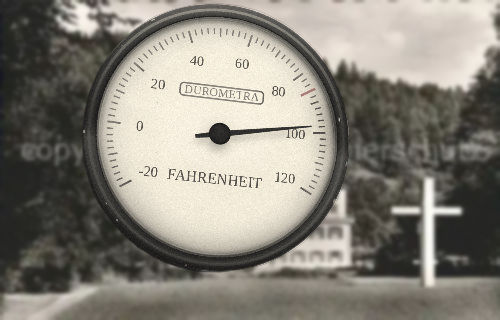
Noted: {"value": 98, "unit": "°F"}
